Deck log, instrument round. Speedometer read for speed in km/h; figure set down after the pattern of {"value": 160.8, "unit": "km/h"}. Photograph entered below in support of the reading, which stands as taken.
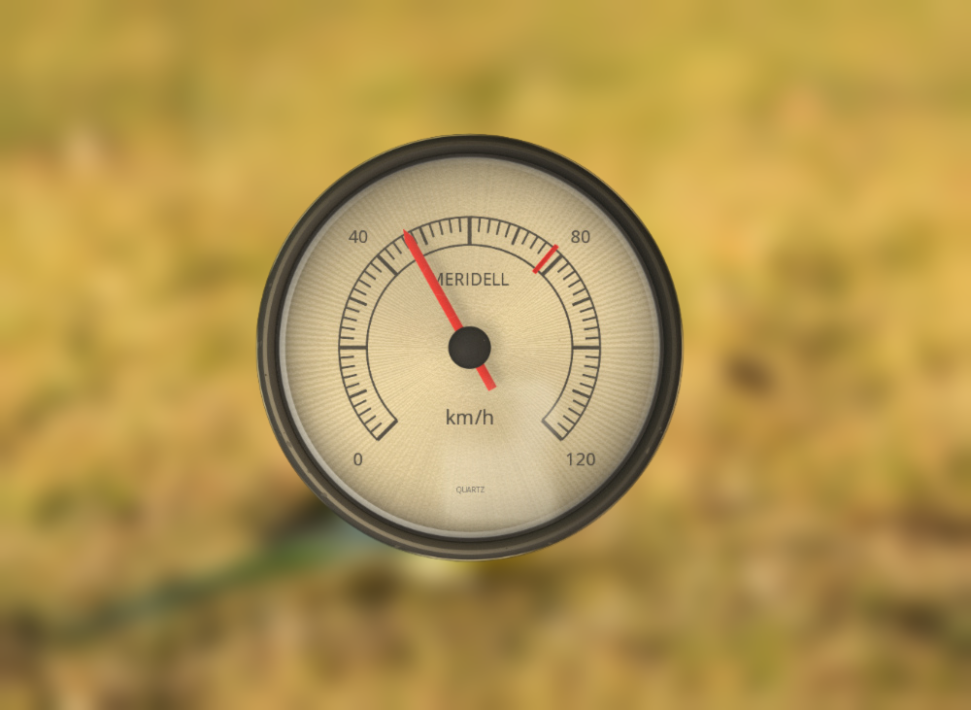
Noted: {"value": 47, "unit": "km/h"}
